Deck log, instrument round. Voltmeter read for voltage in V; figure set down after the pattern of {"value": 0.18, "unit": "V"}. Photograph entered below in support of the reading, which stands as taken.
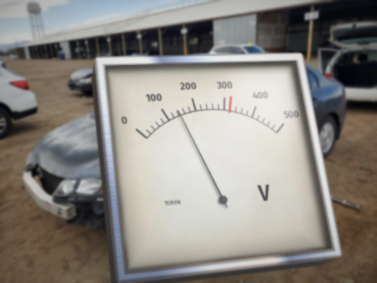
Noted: {"value": 140, "unit": "V"}
